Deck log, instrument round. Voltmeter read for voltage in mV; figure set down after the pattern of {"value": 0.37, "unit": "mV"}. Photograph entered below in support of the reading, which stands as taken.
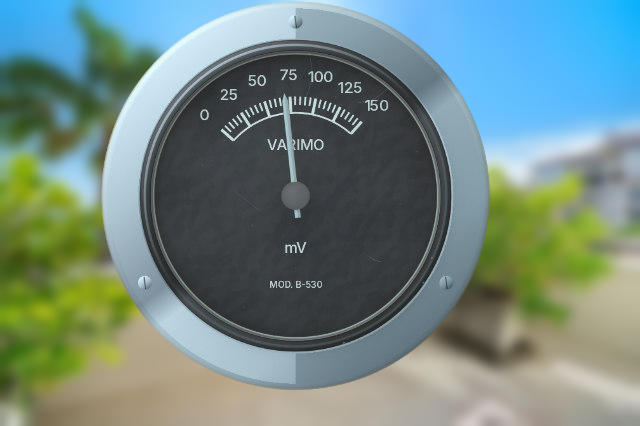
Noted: {"value": 70, "unit": "mV"}
